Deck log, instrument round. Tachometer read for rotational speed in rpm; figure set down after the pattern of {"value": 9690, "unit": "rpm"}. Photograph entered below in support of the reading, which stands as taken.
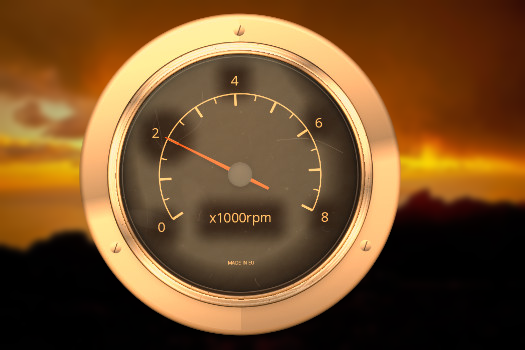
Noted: {"value": 2000, "unit": "rpm"}
